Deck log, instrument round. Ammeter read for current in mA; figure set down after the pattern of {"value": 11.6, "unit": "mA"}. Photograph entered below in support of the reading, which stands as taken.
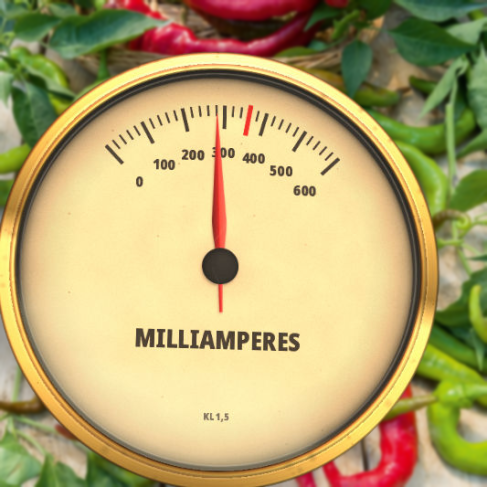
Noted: {"value": 280, "unit": "mA"}
